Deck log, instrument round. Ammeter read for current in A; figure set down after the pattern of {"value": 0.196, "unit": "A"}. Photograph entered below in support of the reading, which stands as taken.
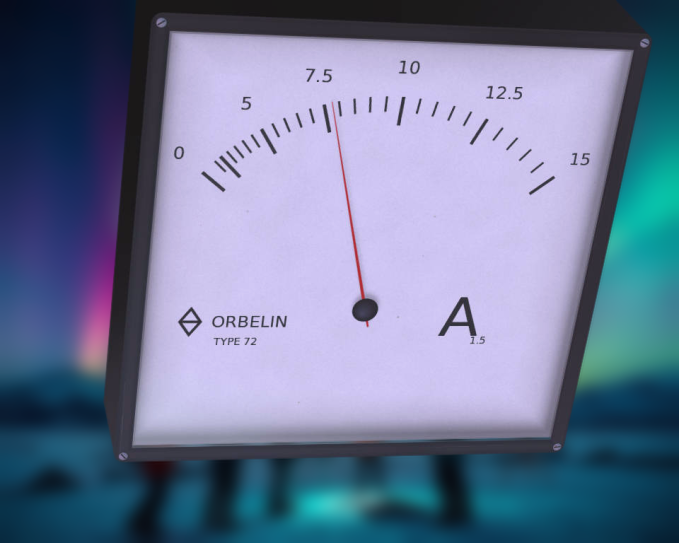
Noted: {"value": 7.75, "unit": "A"}
